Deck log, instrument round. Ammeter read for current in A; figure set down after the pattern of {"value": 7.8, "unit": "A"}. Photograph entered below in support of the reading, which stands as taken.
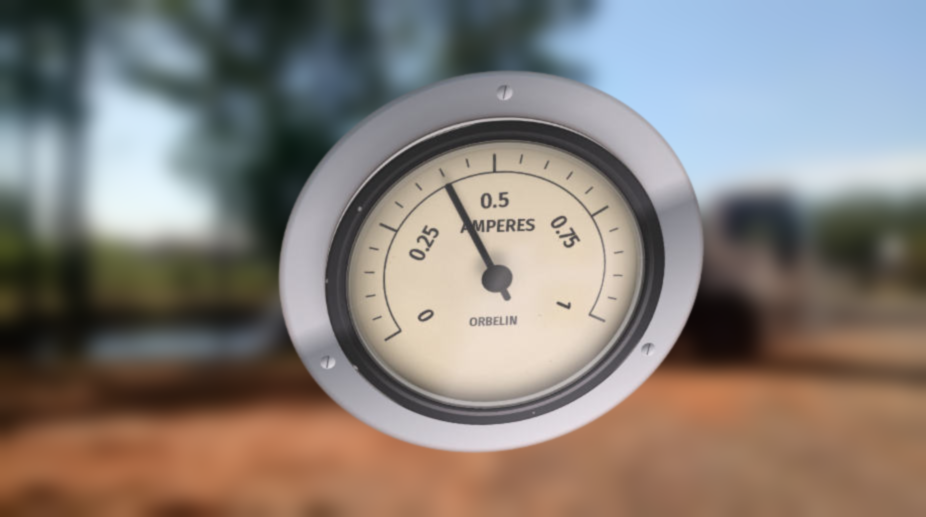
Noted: {"value": 0.4, "unit": "A"}
